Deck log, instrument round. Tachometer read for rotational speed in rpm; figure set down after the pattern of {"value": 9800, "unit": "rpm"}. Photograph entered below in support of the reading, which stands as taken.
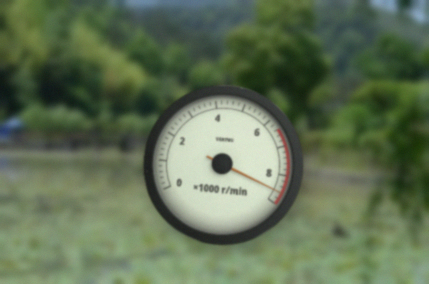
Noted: {"value": 8600, "unit": "rpm"}
